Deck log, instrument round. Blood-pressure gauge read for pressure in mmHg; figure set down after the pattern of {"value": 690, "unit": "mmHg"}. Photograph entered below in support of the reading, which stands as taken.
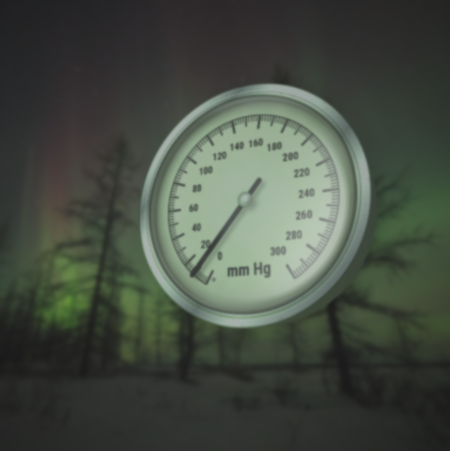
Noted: {"value": 10, "unit": "mmHg"}
